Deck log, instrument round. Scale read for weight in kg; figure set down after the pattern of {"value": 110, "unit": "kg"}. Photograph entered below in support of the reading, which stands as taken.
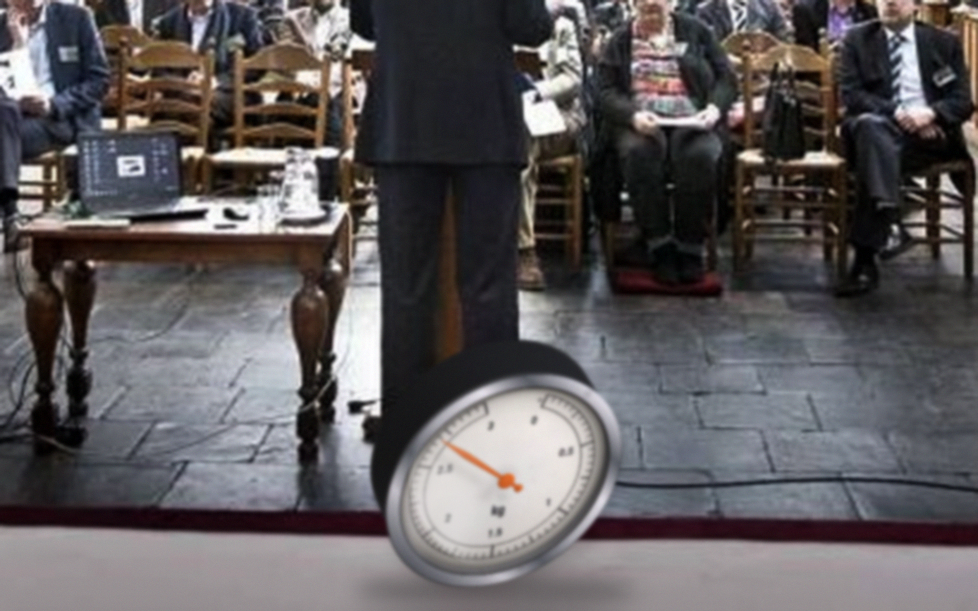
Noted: {"value": 2.7, "unit": "kg"}
